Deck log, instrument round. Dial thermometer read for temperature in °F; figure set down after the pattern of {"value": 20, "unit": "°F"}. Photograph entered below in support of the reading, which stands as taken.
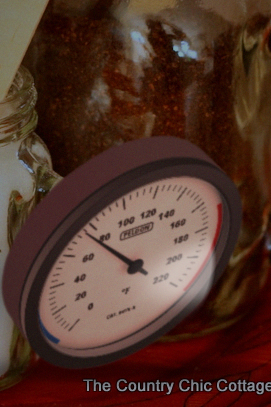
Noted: {"value": 76, "unit": "°F"}
